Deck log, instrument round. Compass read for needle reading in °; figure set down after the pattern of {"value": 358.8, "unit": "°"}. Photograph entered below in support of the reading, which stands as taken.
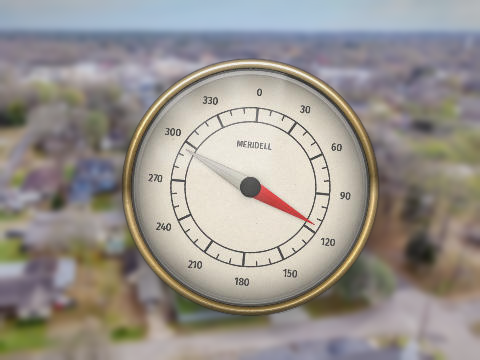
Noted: {"value": 115, "unit": "°"}
